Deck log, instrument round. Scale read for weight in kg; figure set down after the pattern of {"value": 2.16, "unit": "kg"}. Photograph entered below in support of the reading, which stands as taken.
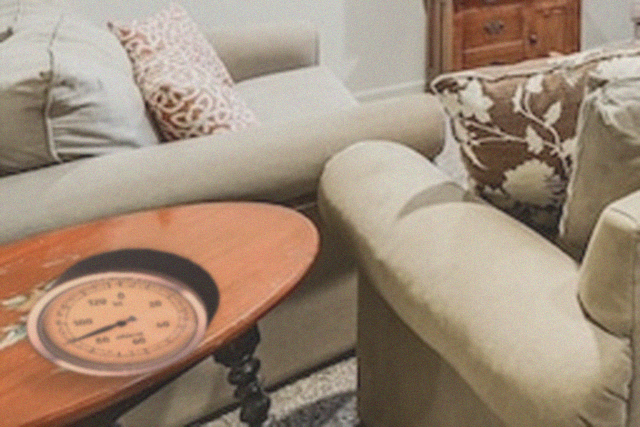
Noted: {"value": 90, "unit": "kg"}
